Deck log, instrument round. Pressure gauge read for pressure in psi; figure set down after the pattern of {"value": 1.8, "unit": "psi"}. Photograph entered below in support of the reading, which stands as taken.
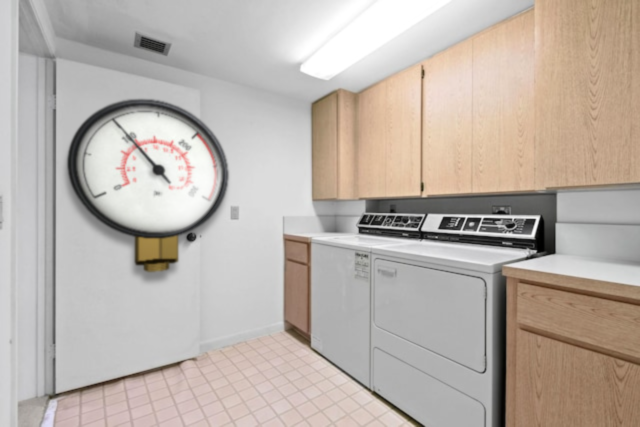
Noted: {"value": 100, "unit": "psi"}
